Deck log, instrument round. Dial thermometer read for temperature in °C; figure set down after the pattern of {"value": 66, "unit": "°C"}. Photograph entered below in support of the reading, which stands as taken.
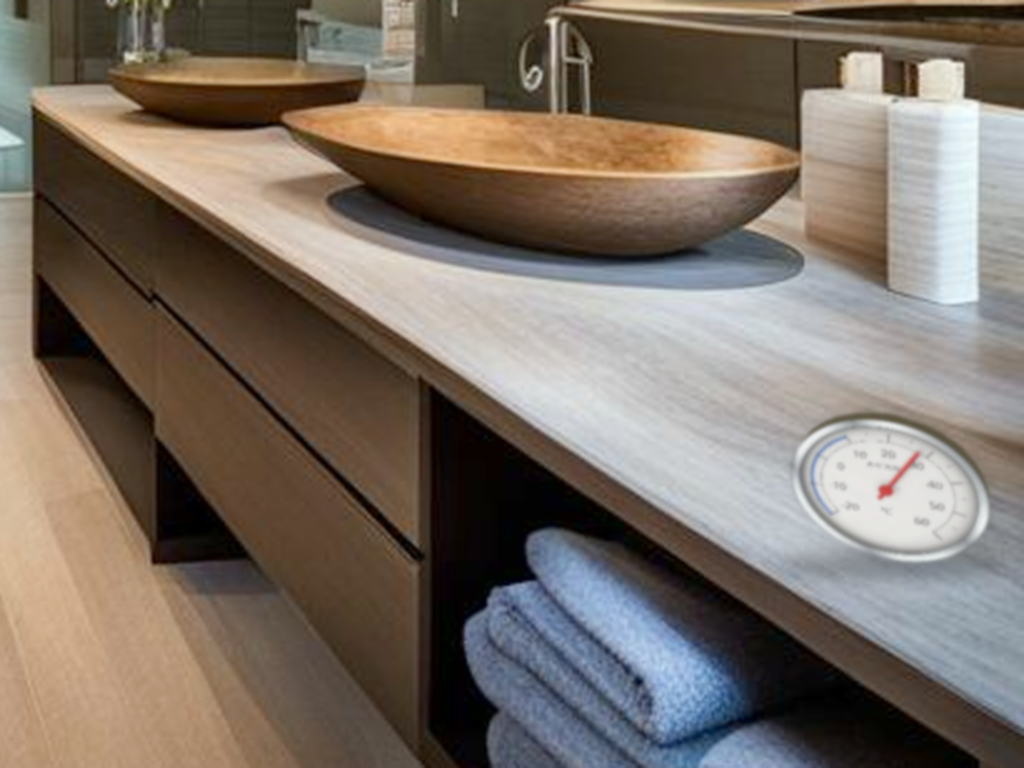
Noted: {"value": 27.5, "unit": "°C"}
